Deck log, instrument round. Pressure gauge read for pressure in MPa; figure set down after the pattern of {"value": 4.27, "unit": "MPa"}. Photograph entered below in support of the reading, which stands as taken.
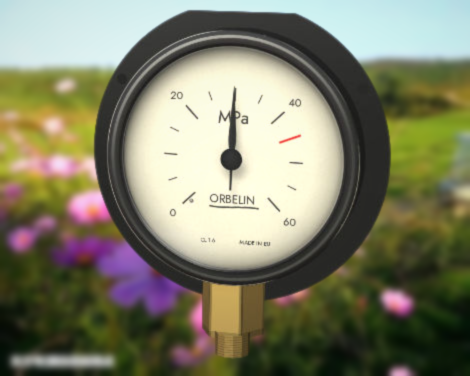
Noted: {"value": 30, "unit": "MPa"}
